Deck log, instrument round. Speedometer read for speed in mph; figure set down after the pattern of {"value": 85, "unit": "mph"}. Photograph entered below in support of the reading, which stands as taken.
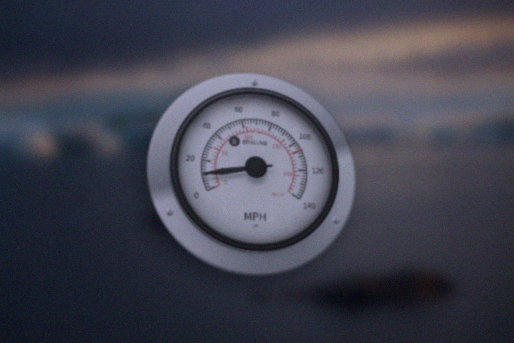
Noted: {"value": 10, "unit": "mph"}
